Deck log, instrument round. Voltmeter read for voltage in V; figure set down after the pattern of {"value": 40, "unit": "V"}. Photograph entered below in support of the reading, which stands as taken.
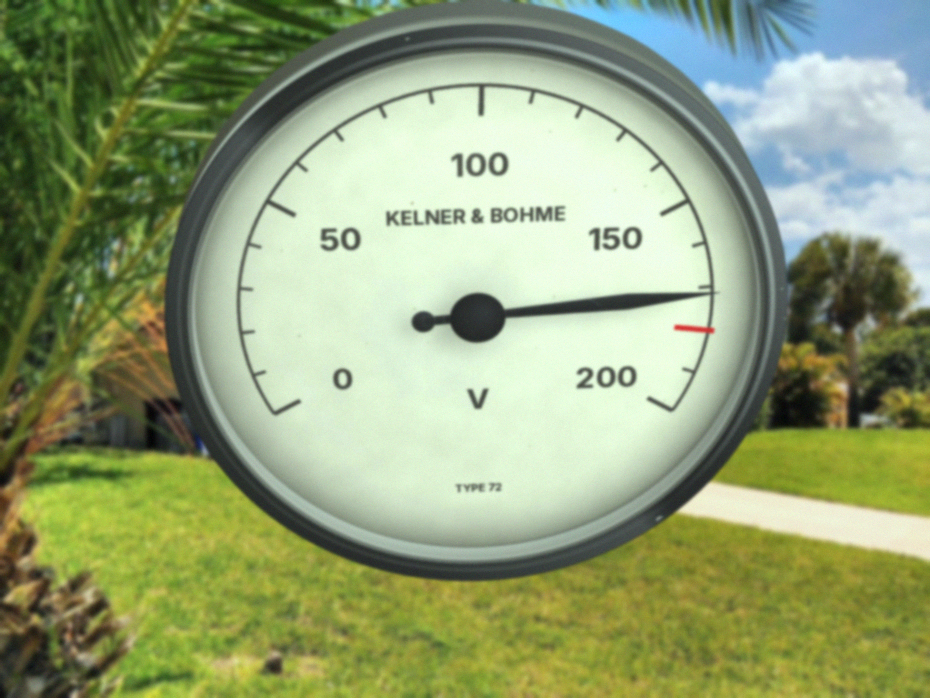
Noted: {"value": 170, "unit": "V"}
